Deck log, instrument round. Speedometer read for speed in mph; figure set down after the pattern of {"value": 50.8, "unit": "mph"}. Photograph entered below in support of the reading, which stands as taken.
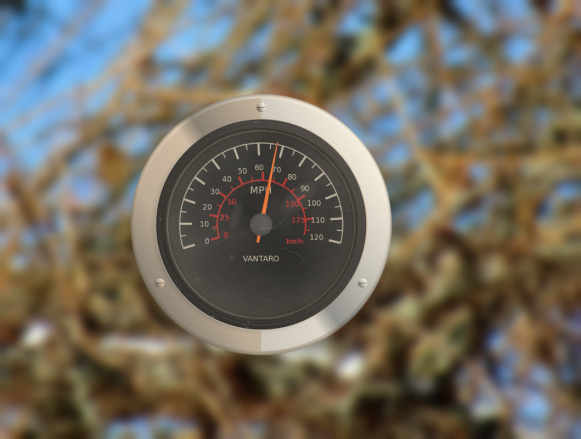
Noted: {"value": 67.5, "unit": "mph"}
